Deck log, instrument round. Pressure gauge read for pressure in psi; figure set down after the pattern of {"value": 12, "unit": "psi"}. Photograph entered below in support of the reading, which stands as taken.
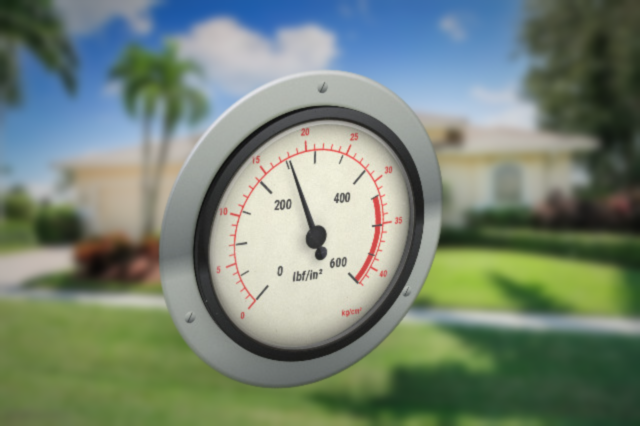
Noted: {"value": 250, "unit": "psi"}
